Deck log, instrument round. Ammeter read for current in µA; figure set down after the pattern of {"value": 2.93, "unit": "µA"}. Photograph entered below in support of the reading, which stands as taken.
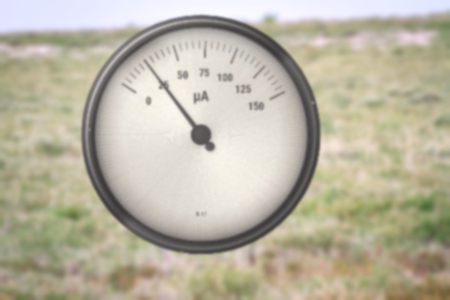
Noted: {"value": 25, "unit": "µA"}
